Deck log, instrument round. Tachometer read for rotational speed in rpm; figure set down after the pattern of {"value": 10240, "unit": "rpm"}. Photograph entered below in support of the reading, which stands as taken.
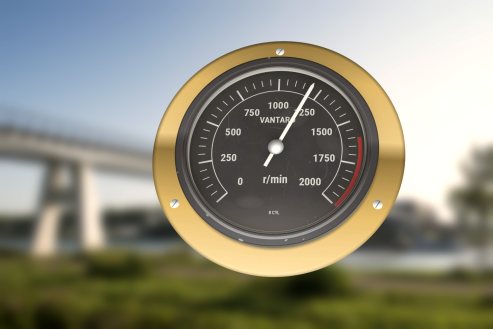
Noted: {"value": 1200, "unit": "rpm"}
